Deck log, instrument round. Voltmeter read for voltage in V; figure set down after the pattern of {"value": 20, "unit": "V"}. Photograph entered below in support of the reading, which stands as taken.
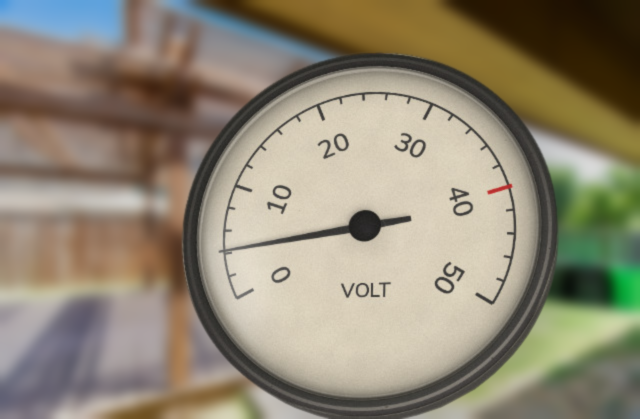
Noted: {"value": 4, "unit": "V"}
